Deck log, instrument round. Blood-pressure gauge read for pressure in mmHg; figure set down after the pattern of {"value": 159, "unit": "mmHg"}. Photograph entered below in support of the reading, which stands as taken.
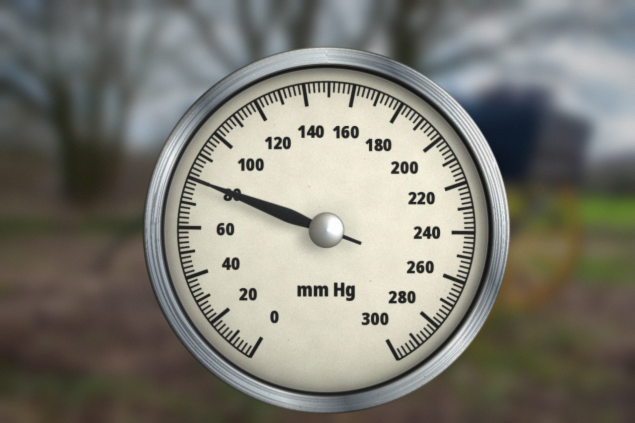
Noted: {"value": 80, "unit": "mmHg"}
